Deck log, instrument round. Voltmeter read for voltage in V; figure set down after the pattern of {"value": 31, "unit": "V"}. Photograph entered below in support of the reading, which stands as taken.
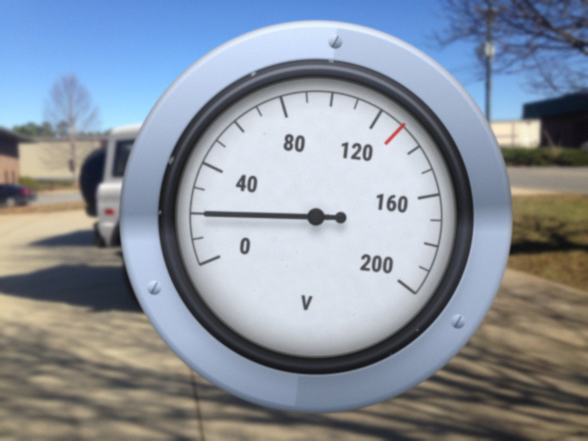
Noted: {"value": 20, "unit": "V"}
